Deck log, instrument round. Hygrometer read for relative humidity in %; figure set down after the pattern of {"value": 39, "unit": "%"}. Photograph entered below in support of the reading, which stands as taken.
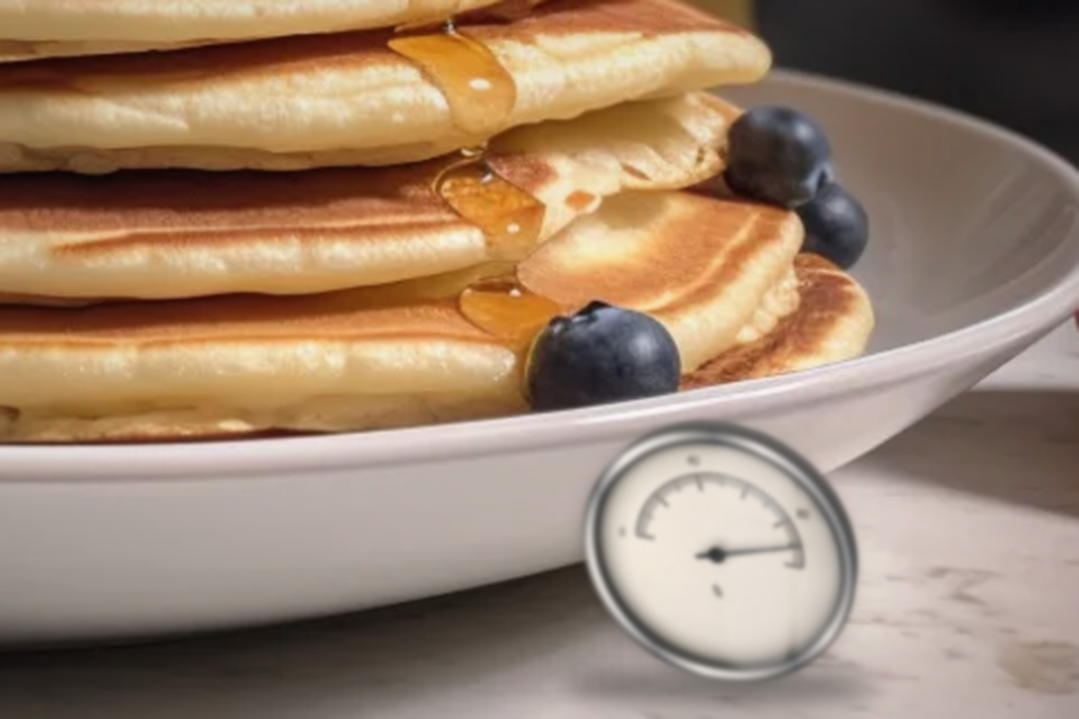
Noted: {"value": 90, "unit": "%"}
